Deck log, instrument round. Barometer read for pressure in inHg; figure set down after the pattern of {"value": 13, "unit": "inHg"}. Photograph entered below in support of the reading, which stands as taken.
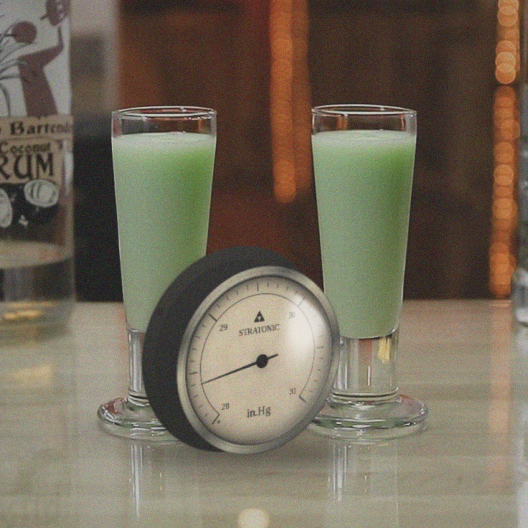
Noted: {"value": 28.4, "unit": "inHg"}
